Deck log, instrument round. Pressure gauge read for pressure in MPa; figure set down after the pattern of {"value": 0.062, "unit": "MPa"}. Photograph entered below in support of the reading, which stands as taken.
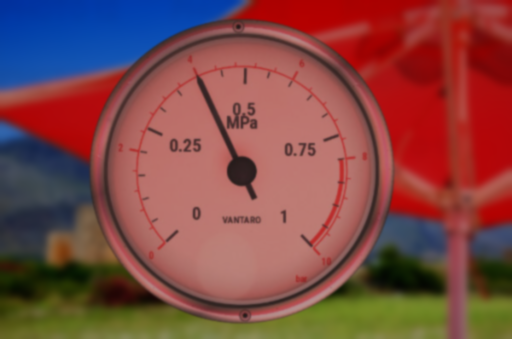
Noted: {"value": 0.4, "unit": "MPa"}
